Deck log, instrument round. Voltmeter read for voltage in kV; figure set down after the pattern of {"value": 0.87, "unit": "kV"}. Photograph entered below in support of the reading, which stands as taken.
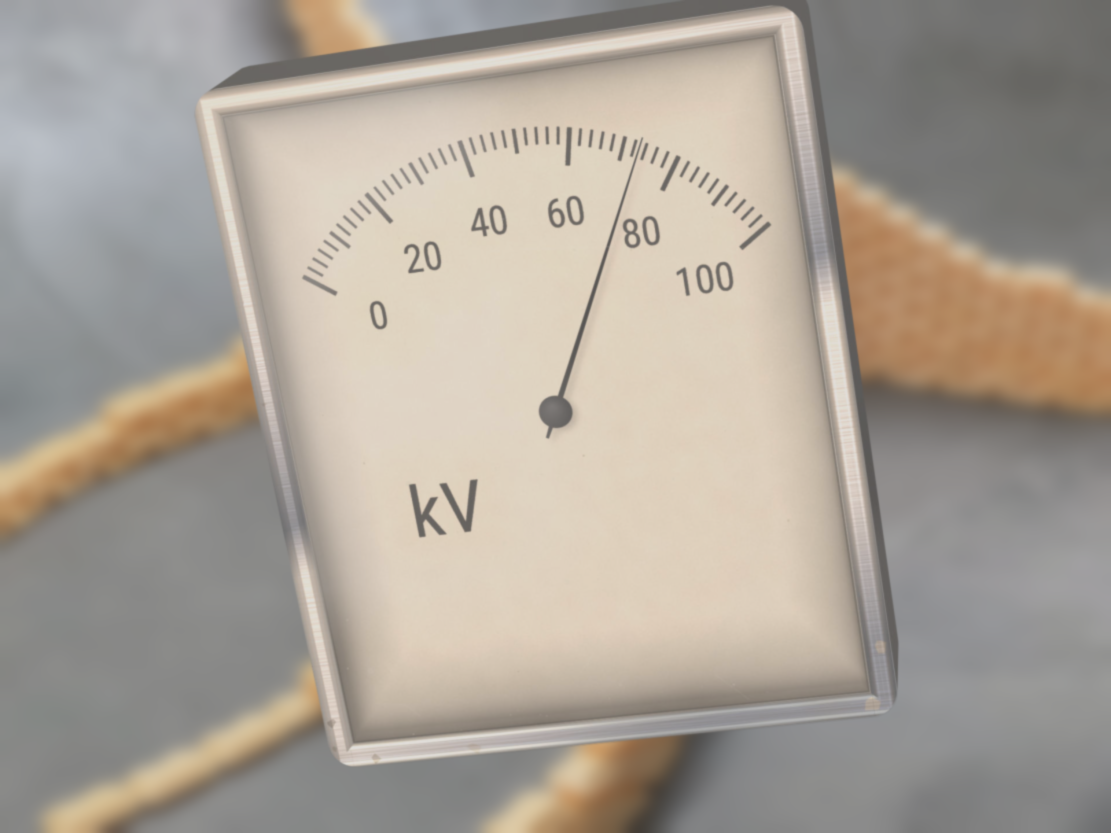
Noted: {"value": 73, "unit": "kV"}
